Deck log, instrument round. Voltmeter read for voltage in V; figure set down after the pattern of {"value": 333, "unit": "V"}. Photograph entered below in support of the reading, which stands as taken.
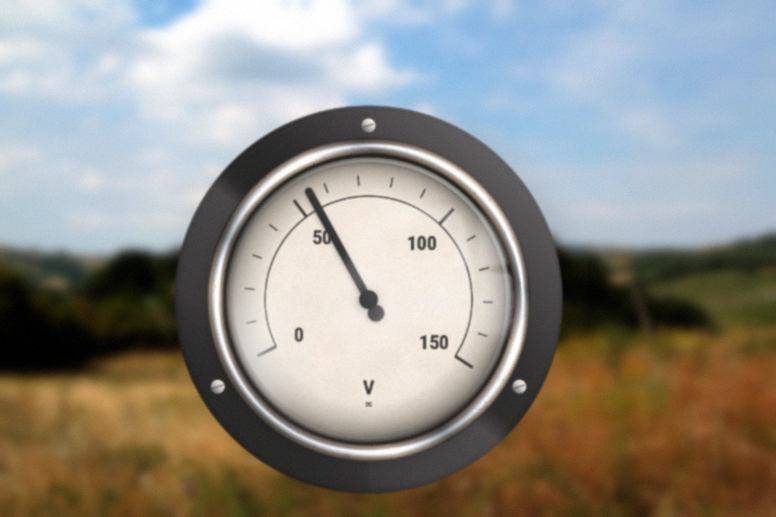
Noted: {"value": 55, "unit": "V"}
